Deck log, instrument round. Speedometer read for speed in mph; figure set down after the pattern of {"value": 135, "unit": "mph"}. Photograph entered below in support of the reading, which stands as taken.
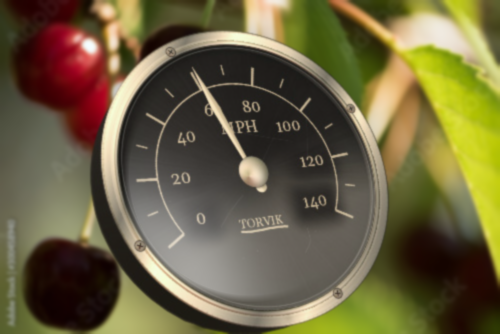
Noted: {"value": 60, "unit": "mph"}
